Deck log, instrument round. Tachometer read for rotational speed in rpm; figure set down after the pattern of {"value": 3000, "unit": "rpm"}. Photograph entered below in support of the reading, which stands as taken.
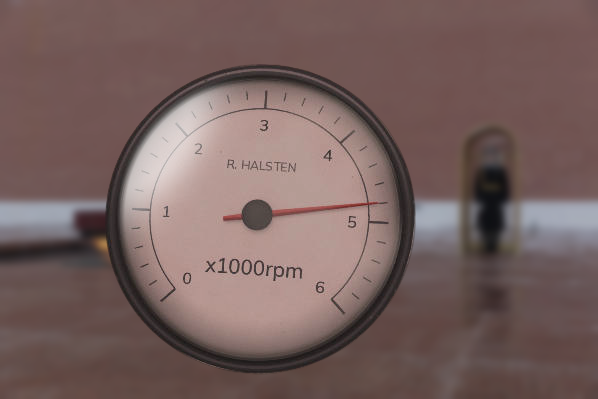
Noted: {"value": 4800, "unit": "rpm"}
